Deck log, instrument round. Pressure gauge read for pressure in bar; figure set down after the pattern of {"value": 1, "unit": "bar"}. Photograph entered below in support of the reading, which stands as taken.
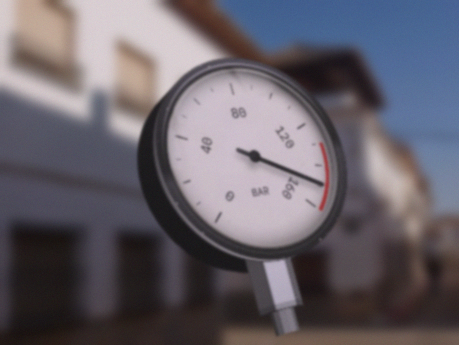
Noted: {"value": 150, "unit": "bar"}
